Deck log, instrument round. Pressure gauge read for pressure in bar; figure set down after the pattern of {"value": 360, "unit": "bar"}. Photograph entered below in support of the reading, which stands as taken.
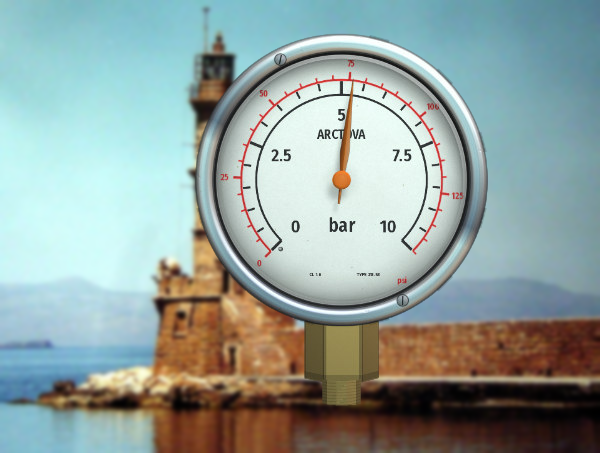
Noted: {"value": 5.25, "unit": "bar"}
